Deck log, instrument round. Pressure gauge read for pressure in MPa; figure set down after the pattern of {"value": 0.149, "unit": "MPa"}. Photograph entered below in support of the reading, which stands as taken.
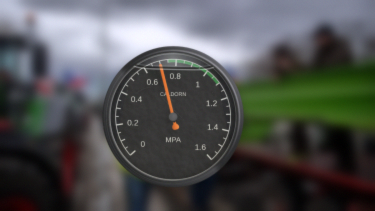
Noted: {"value": 0.7, "unit": "MPa"}
